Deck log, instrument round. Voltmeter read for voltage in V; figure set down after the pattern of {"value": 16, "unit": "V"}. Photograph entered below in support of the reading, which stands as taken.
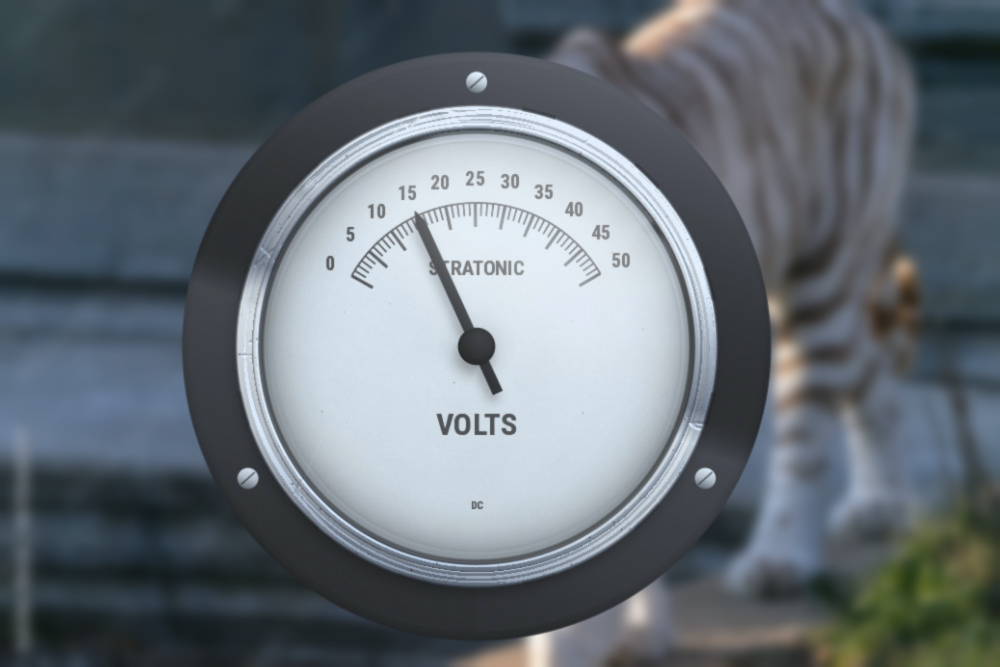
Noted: {"value": 15, "unit": "V"}
